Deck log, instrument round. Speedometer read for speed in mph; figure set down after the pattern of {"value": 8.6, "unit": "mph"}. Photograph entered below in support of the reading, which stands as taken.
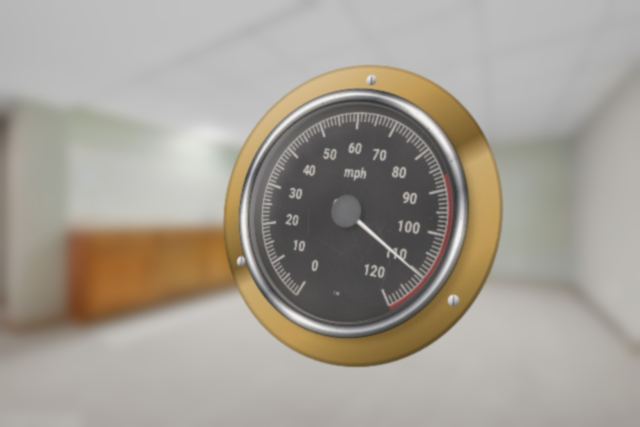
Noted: {"value": 110, "unit": "mph"}
